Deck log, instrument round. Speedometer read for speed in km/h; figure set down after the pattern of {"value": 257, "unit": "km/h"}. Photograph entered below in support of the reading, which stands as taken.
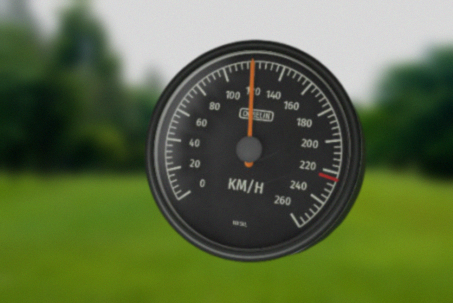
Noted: {"value": 120, "unit": "km/h"}
